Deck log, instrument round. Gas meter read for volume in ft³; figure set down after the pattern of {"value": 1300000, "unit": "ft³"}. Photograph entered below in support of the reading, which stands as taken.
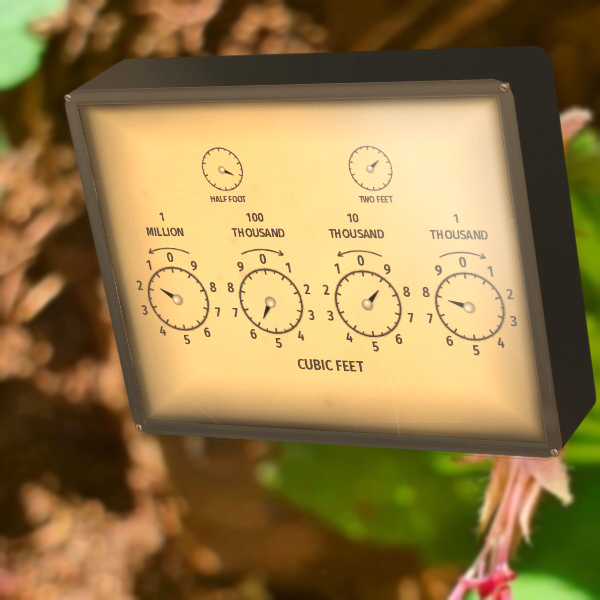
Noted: {"value": 158800, "unit": "ft³"}
